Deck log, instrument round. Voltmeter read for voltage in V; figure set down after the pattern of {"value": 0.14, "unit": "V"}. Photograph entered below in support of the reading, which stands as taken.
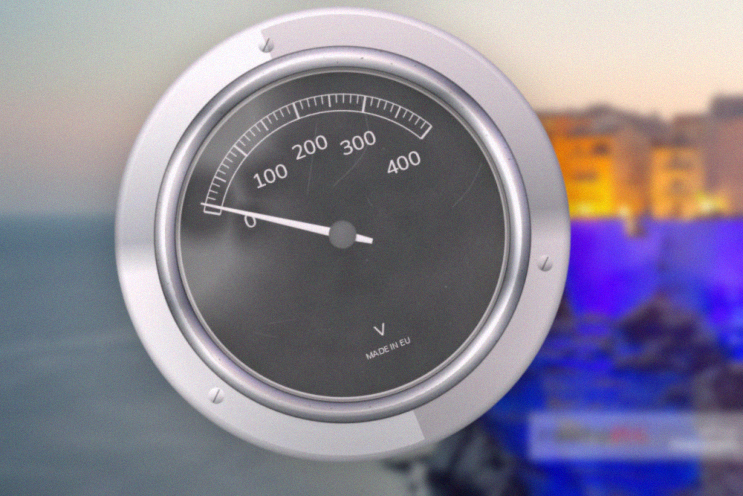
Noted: {"value": 10, "unit": "V"}
